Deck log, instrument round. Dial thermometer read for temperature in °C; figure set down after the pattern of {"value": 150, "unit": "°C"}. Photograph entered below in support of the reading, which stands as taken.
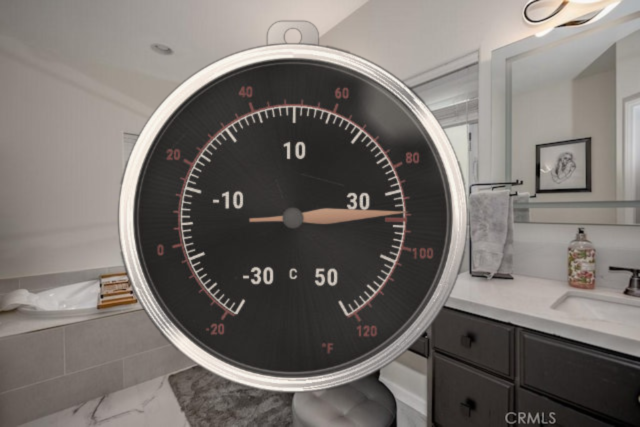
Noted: {"value": 33, "unit": "°C"}
